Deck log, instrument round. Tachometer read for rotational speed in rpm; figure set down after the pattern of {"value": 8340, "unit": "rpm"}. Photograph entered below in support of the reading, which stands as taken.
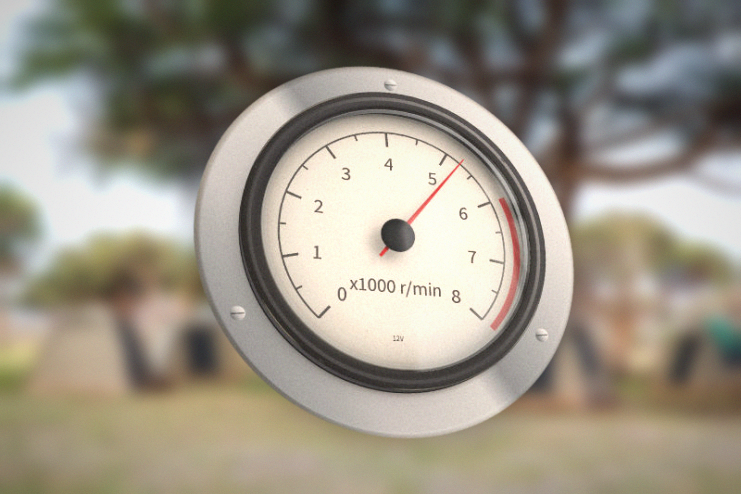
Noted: {"value": 5250, "unit": "rpm"}
